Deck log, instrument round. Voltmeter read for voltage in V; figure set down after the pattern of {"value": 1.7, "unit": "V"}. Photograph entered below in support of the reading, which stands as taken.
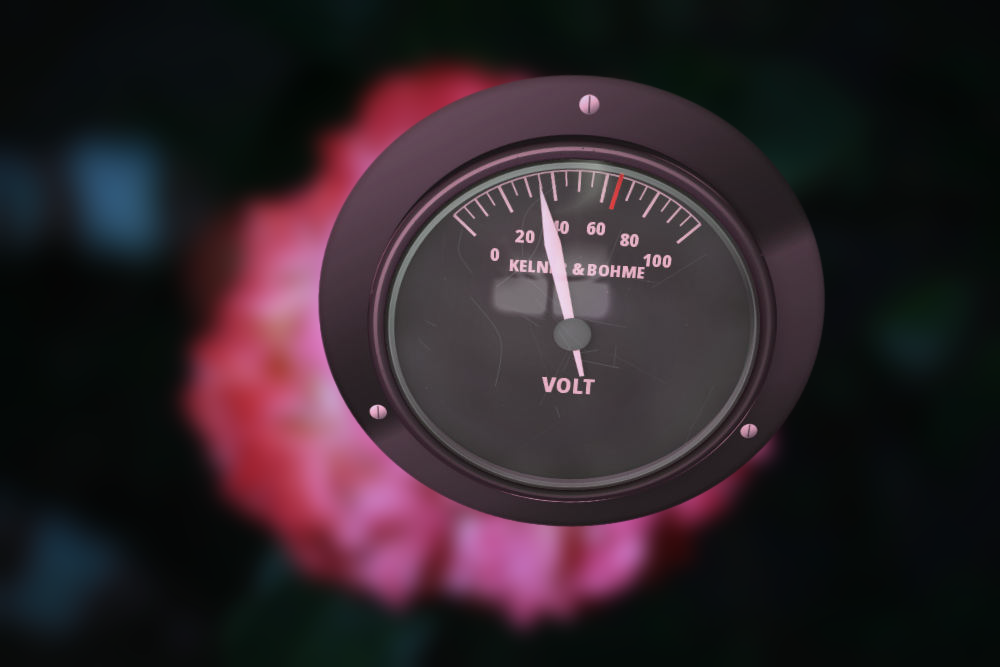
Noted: {"value": 35, "unit": "V"}
